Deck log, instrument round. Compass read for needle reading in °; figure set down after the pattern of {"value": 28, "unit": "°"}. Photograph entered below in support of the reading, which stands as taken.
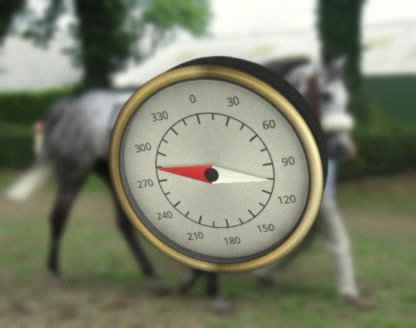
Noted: {"value": 285, "unit": "°"}
